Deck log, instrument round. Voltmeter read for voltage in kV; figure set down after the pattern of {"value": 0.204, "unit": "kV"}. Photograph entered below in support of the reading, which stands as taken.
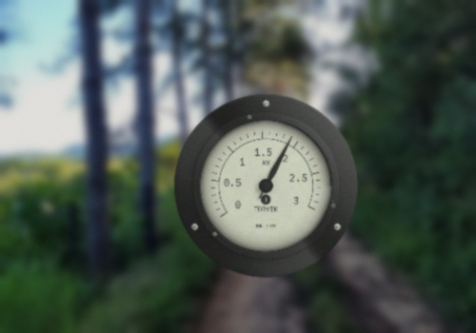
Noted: {"value": 1.9, "unit": "kV"}
